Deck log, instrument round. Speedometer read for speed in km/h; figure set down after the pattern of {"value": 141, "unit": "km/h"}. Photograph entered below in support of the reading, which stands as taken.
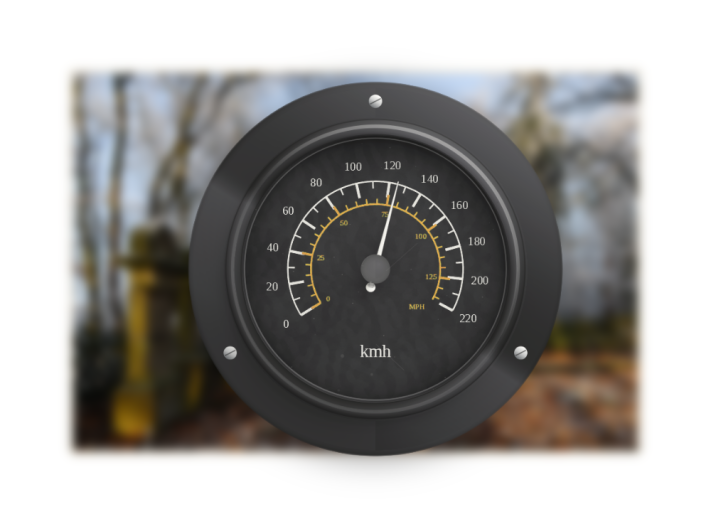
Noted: {"value": 125, "unit": "km/h"}
